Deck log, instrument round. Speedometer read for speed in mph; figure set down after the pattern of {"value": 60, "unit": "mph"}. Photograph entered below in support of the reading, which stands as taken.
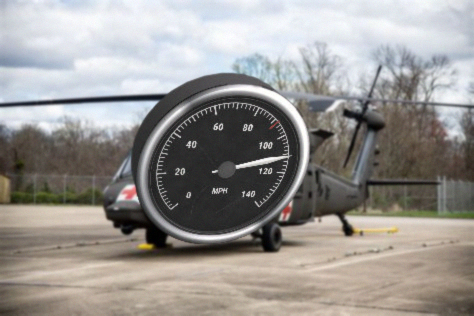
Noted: {"value": 110, "unit": "mph"}
